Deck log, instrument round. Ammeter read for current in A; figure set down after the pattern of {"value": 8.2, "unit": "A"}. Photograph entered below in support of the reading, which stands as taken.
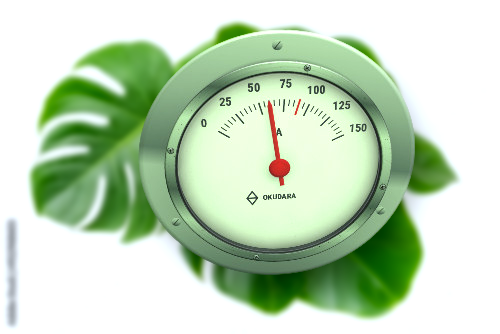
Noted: {"value": 60, "unit": "A"}
